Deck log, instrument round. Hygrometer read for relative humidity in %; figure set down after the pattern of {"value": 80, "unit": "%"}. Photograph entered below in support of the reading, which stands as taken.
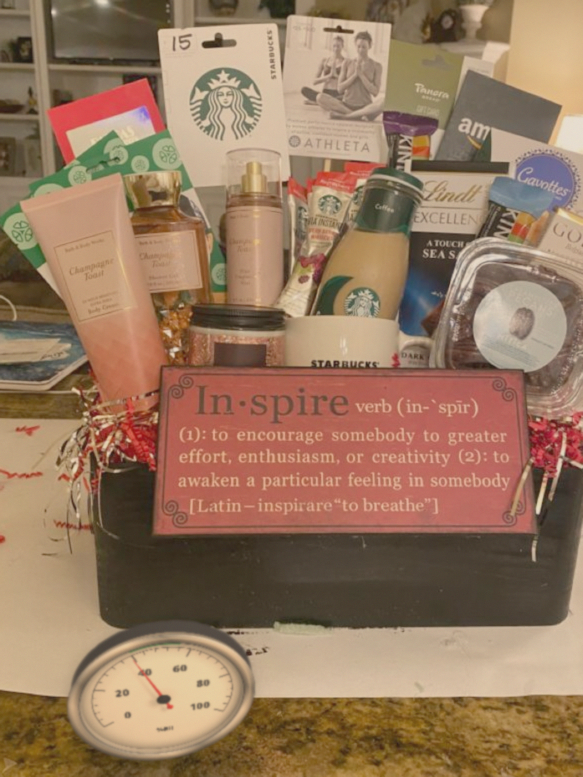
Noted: {"value": 40, "unit": "%"}
